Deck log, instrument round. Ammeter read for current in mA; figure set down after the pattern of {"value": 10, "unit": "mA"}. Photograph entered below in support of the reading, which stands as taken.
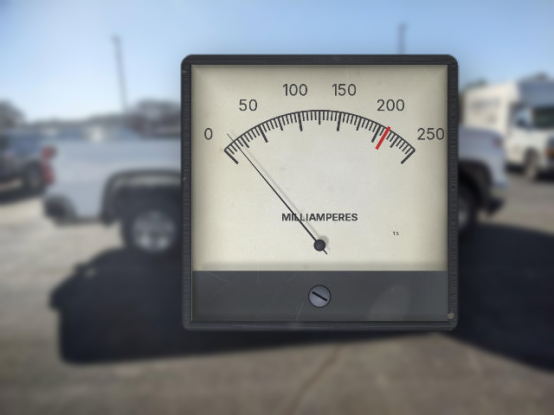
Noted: {"value": 15, "unit": "mA"}
